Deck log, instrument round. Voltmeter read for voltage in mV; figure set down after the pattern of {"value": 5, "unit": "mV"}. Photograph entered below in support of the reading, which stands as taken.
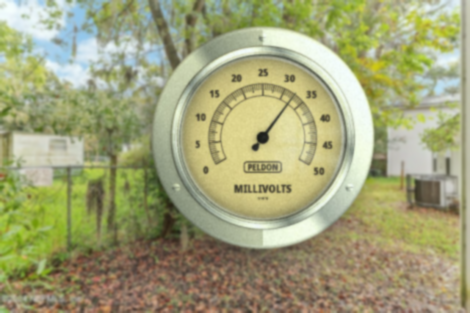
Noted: {"value": 32.5, "unit": "mV"}
